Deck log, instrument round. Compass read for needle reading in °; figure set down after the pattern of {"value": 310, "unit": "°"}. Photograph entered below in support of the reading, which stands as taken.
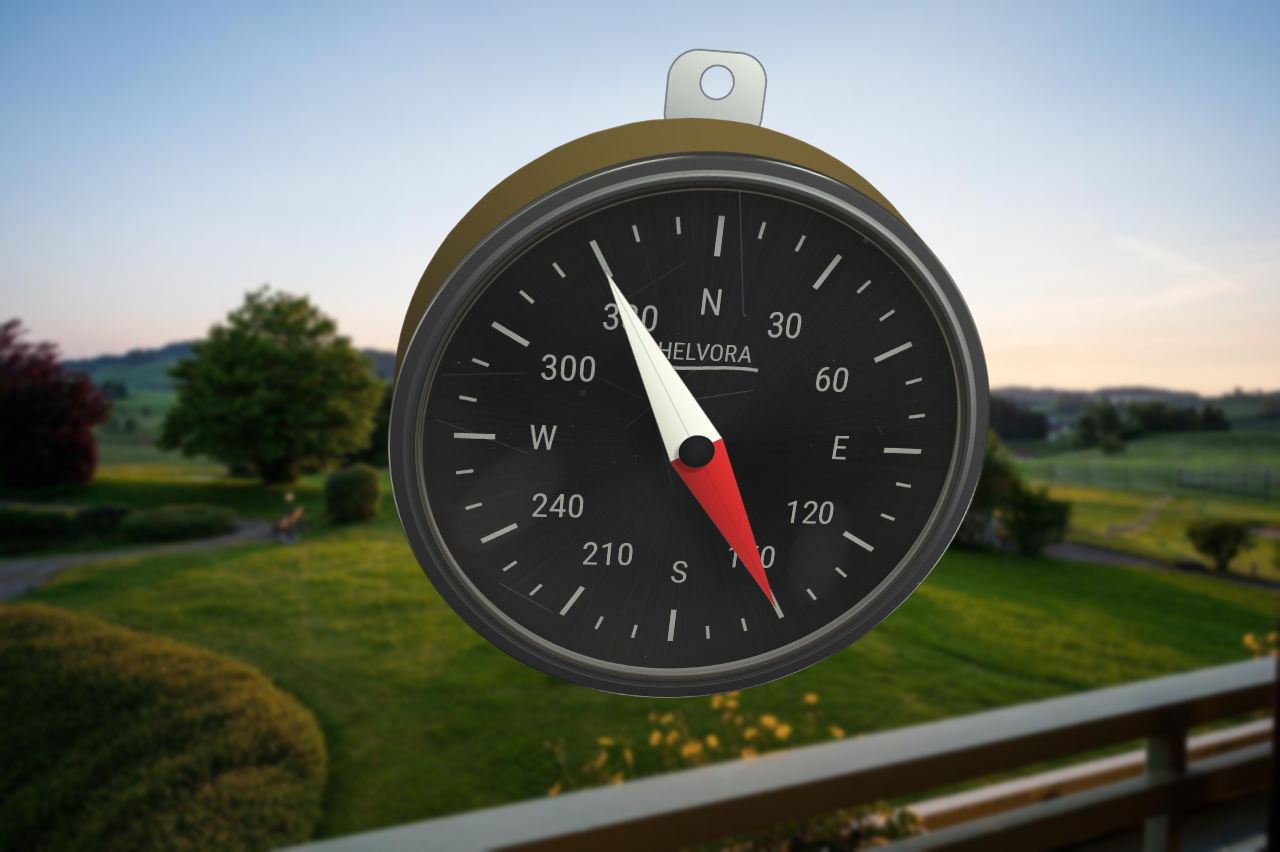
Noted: {"value": 150, "unit": "°"}
